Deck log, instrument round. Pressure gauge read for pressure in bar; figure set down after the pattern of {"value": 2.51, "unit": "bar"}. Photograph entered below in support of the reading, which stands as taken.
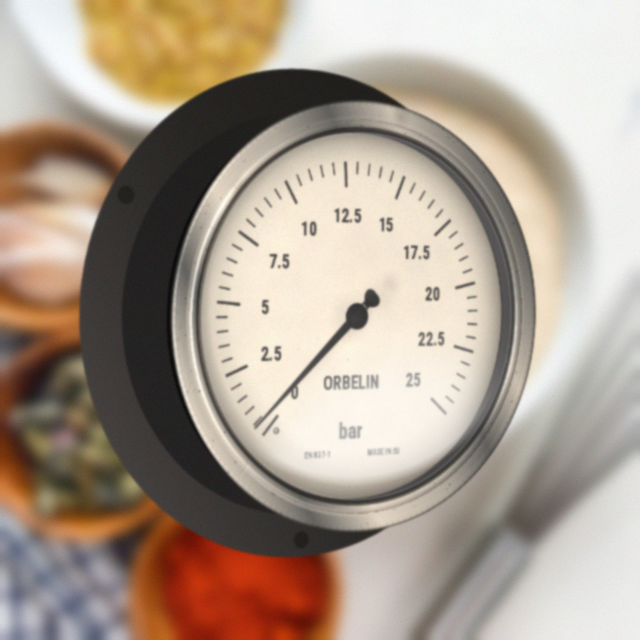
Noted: {"value": 0.5, "unit": "bar"}
